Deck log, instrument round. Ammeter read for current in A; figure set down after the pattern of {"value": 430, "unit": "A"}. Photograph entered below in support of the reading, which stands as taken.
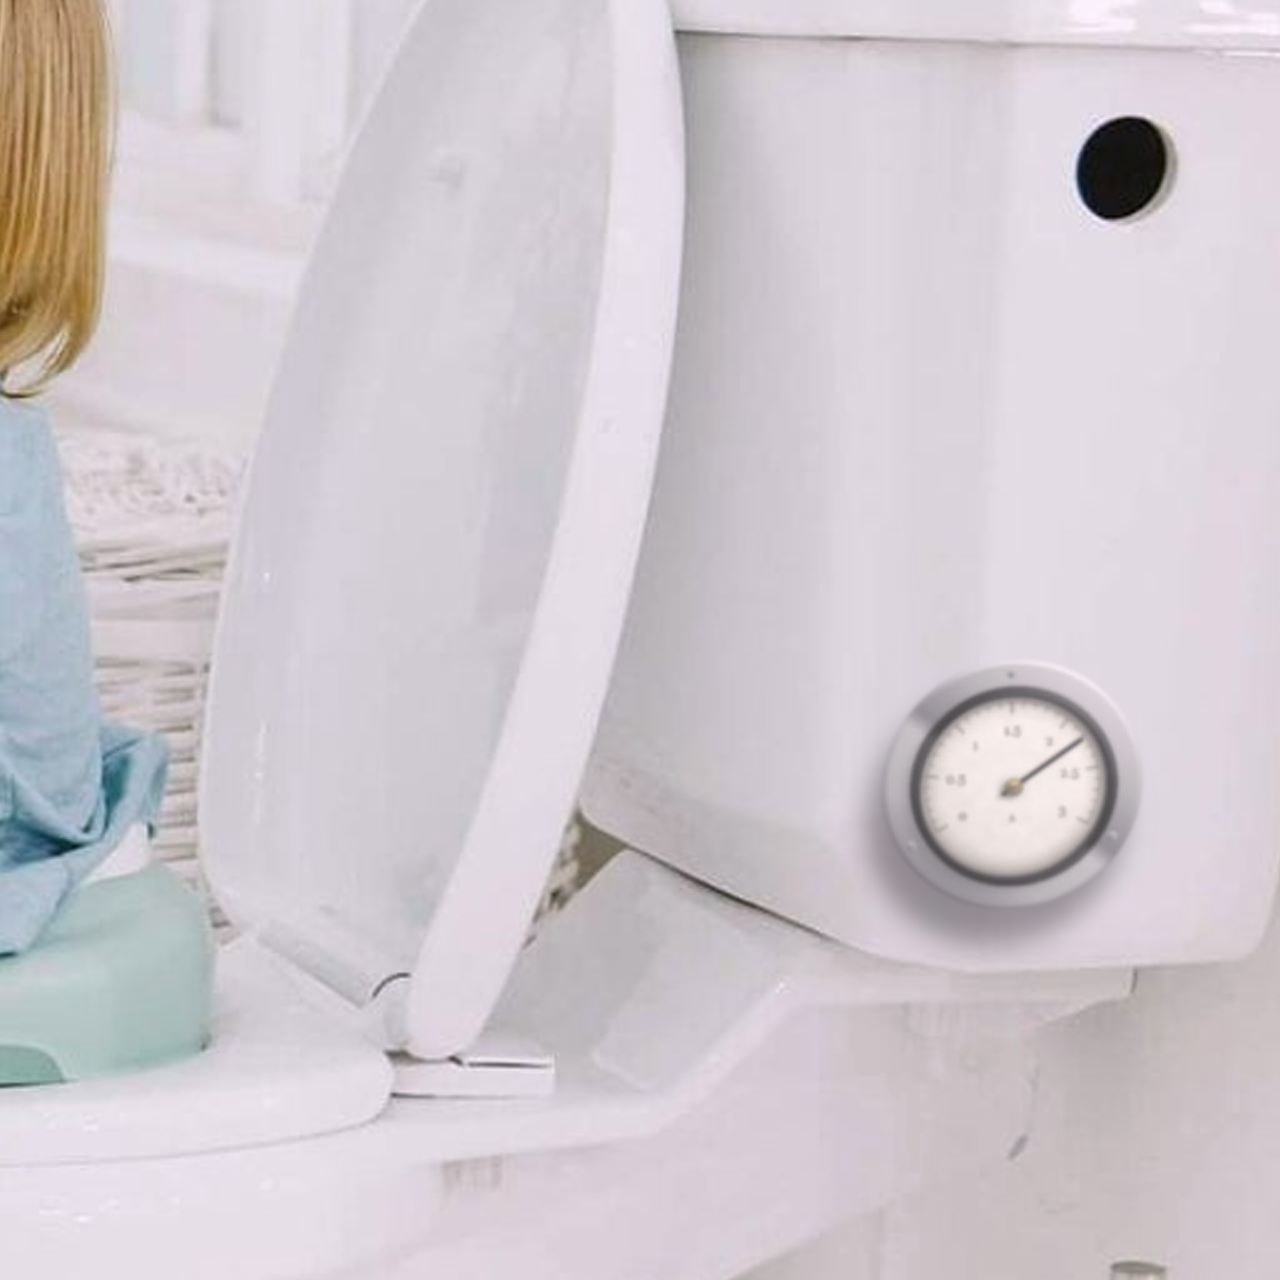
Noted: {"value": 2.2, "unit": "A"}
